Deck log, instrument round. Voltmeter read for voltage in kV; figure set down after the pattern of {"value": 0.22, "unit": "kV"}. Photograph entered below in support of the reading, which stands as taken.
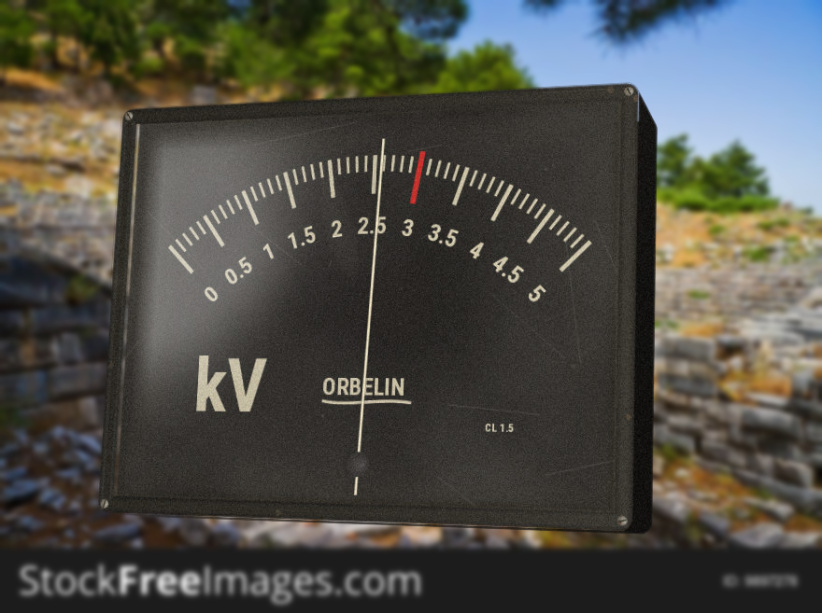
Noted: {"value": 2.6, "unit": "kV"}
